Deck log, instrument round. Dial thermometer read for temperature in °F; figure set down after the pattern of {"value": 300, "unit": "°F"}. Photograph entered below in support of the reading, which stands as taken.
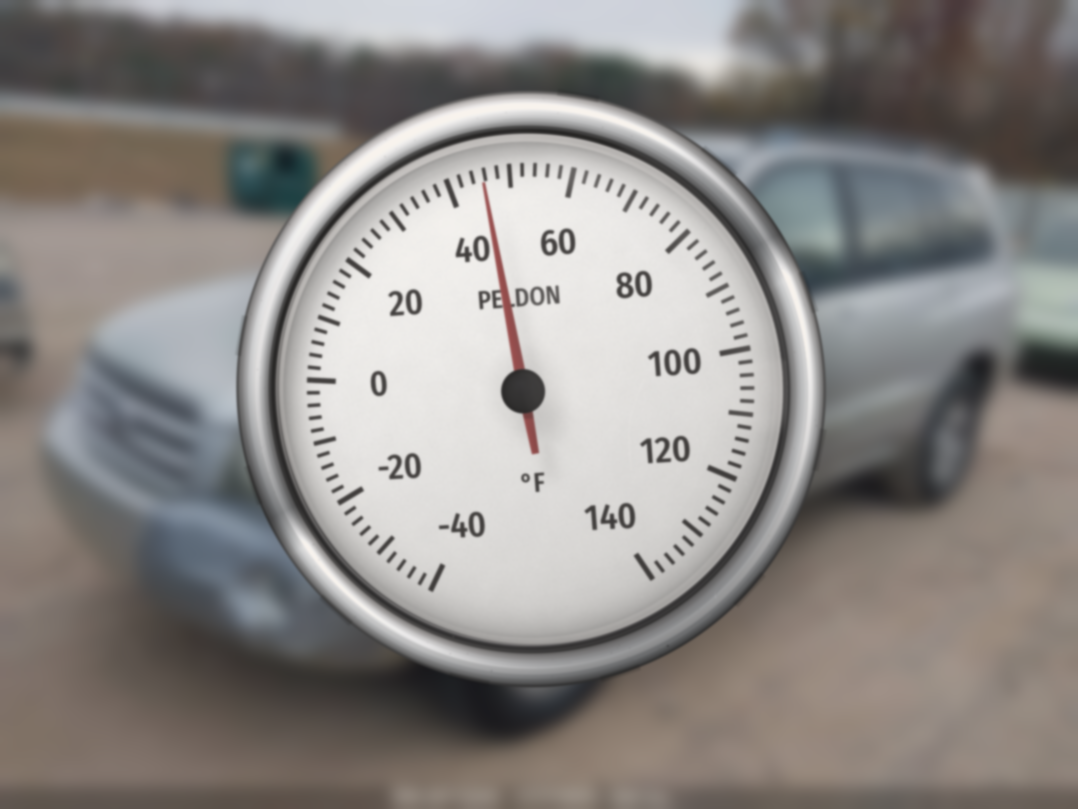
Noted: {"value": 46, "unit": "°F"}
